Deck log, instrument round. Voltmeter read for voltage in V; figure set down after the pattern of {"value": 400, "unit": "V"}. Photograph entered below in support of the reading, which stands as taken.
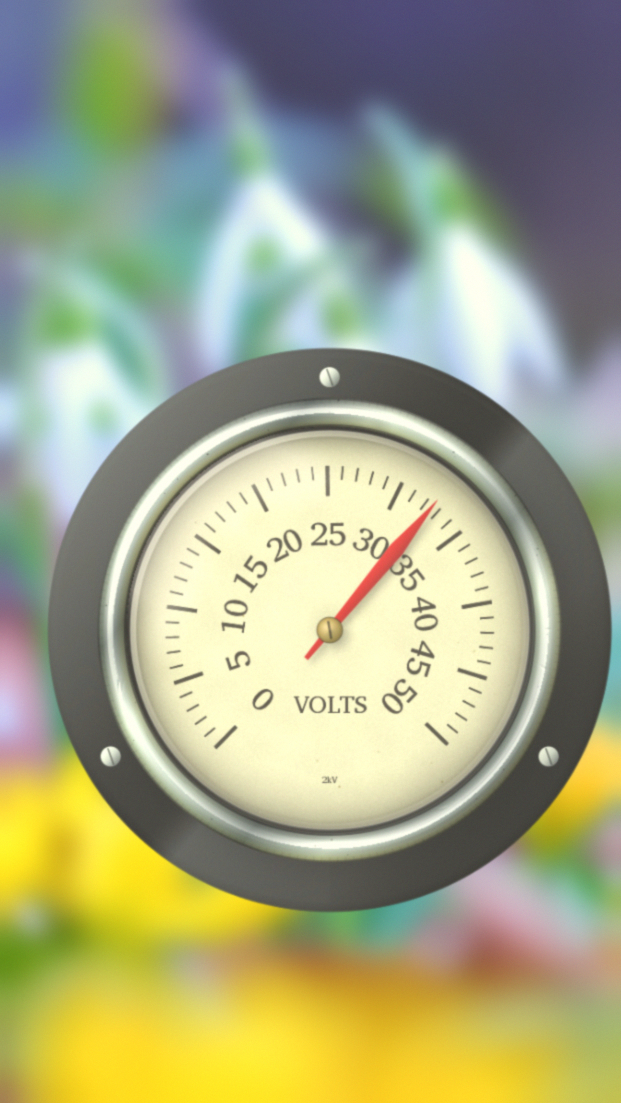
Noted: {"value": 32.5, "unit": "V"}
